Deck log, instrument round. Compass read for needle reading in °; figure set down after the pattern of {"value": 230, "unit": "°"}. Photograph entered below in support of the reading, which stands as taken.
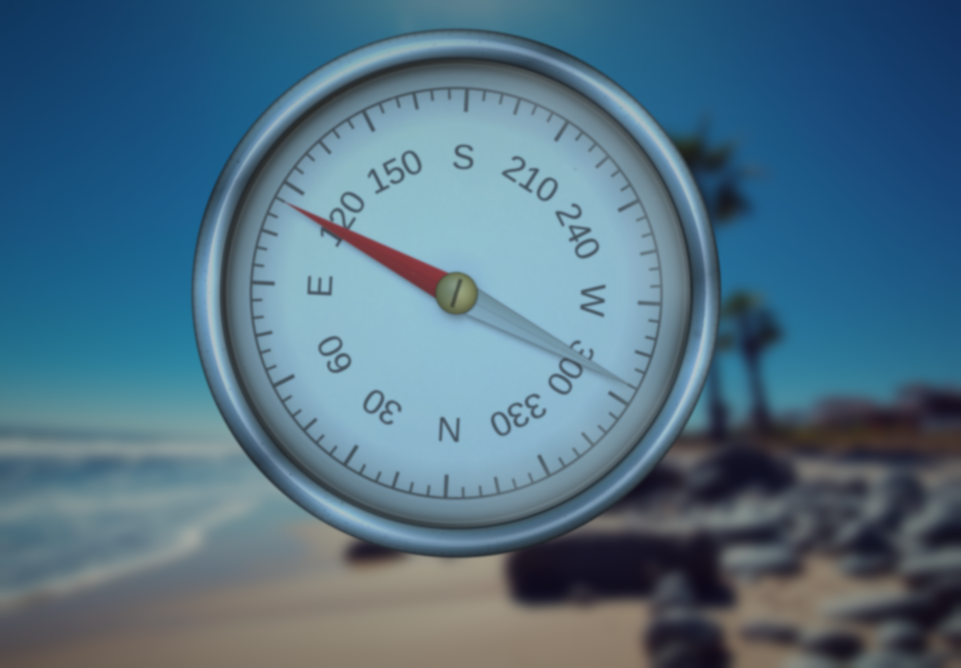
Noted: {"value": 115, "unit": "°"}
